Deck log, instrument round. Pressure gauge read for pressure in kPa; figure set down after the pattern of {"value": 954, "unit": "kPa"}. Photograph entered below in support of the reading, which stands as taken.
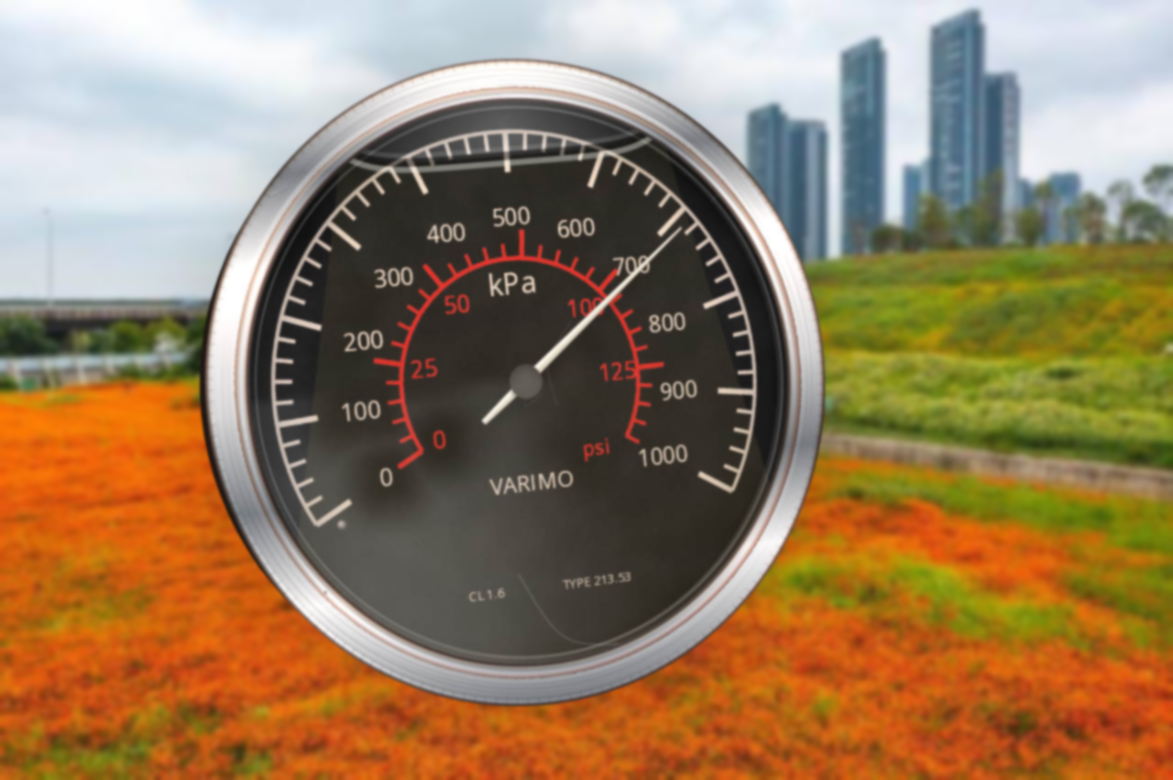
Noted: {"value": 710, "unit": "kPa"}
